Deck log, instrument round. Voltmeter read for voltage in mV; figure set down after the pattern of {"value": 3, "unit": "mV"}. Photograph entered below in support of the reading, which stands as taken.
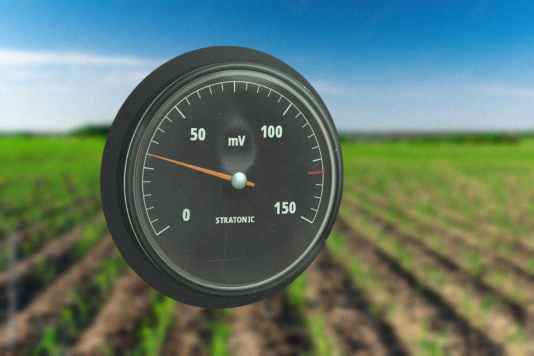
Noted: {"value": 30, "unit": "mV"}
